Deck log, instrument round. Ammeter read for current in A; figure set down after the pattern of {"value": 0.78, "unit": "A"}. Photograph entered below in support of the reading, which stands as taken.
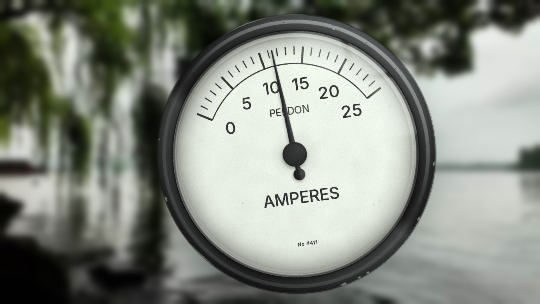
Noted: {"value": 11.5, "unit": "A"}
